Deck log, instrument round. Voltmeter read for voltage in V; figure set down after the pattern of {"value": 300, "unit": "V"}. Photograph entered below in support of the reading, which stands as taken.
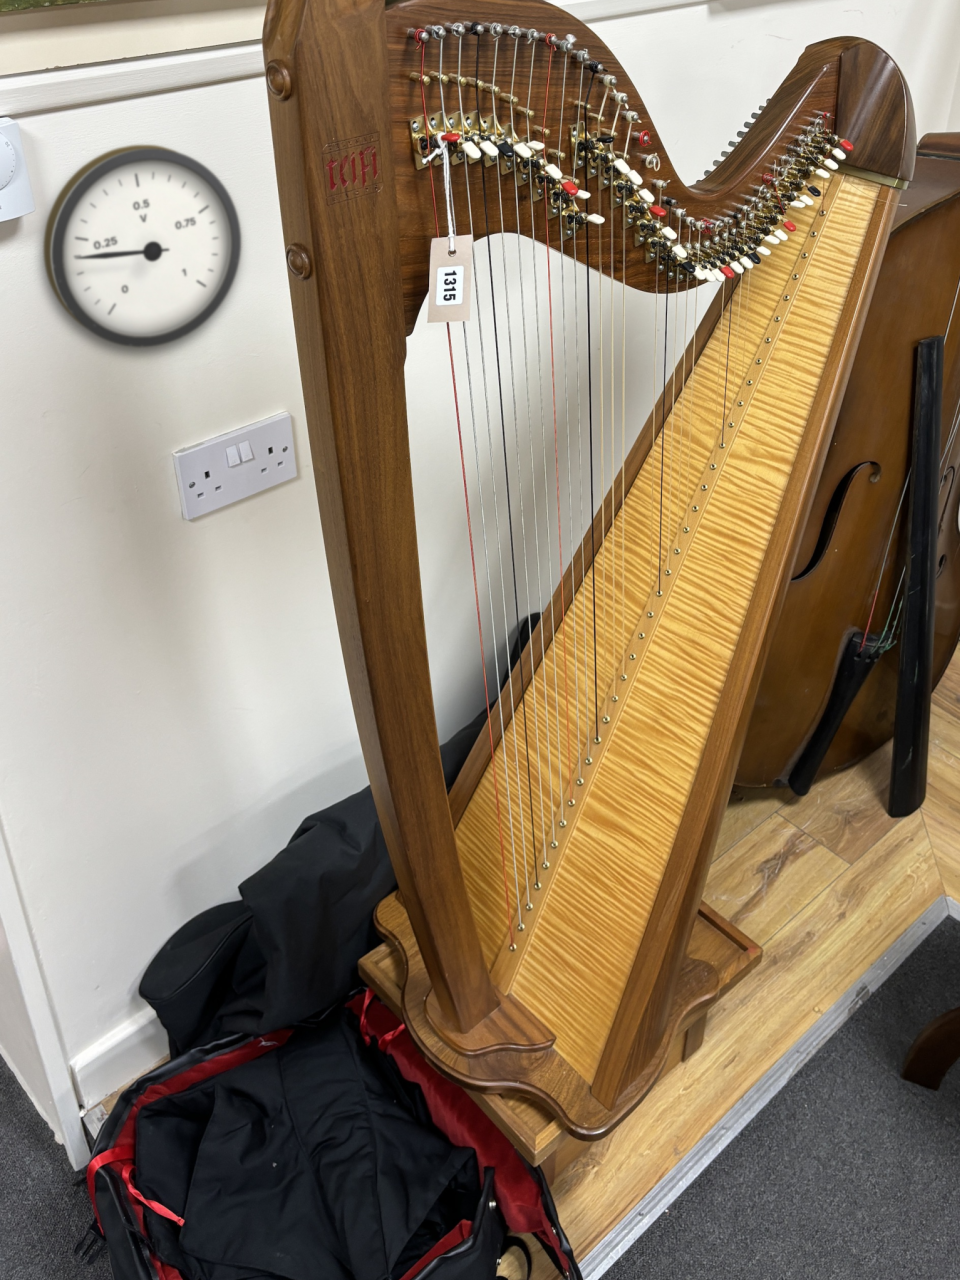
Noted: {"value": 0.2, "unit": "V"}
